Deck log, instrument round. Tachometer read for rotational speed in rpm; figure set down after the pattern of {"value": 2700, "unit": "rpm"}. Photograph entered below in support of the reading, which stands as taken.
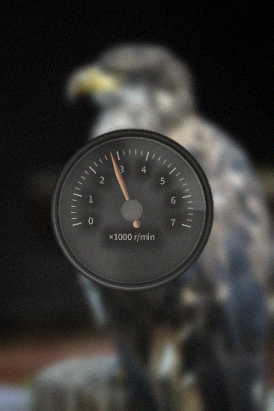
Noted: {"value": 2800, "unit": "rpm"}
